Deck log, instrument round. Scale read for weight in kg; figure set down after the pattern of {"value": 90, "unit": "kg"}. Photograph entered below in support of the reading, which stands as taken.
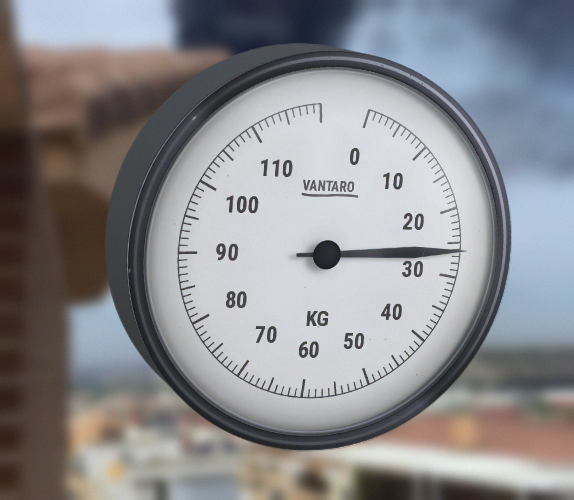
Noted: {"value": 26, "unit": "kg"}
